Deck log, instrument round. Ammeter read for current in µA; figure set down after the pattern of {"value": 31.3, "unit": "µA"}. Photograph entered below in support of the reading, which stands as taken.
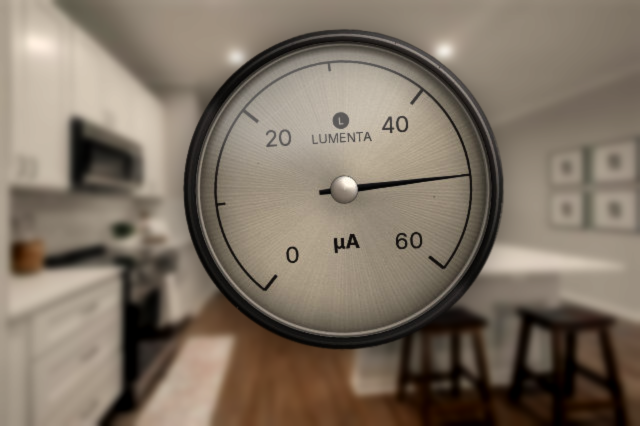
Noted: {"value": 50, "unit": "µA"}
